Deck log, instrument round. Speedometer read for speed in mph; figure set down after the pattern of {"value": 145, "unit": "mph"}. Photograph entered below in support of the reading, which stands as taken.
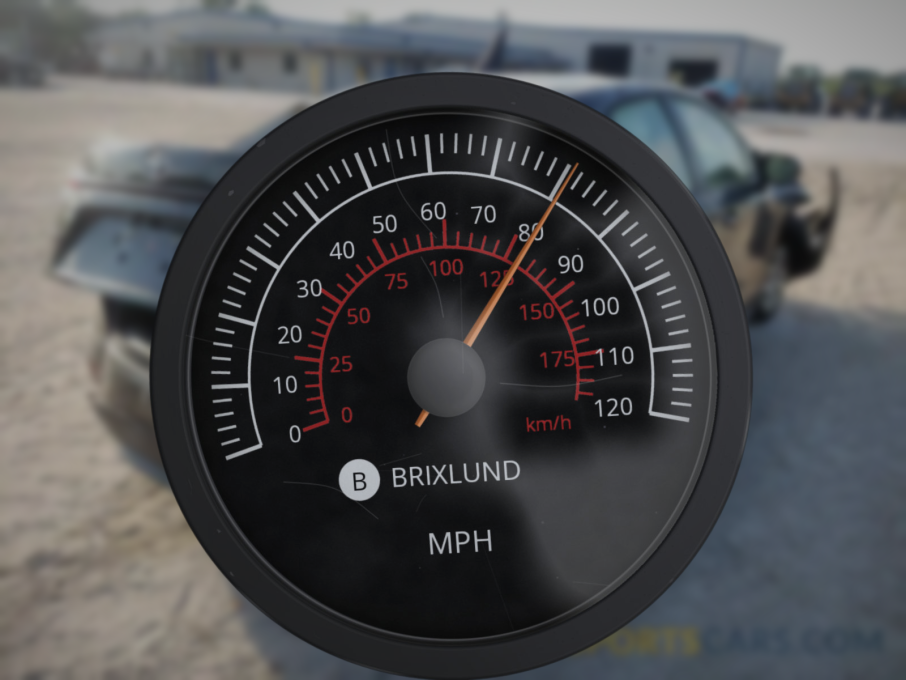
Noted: {"value": 81, "unit": "mph"}
